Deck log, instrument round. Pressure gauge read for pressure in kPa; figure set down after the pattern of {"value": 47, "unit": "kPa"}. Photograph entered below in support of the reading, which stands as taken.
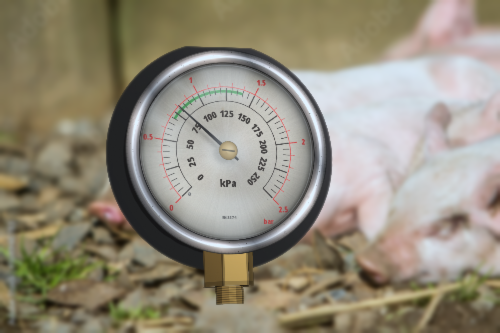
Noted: {"value": 80, "unit": "kPa"}
